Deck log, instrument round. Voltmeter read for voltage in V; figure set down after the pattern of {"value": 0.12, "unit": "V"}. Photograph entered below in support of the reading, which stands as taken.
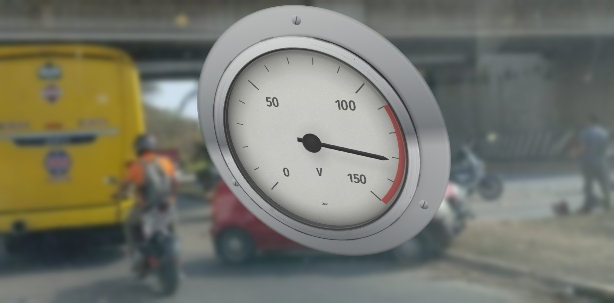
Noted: {"value": 130, "unit": "V"}
